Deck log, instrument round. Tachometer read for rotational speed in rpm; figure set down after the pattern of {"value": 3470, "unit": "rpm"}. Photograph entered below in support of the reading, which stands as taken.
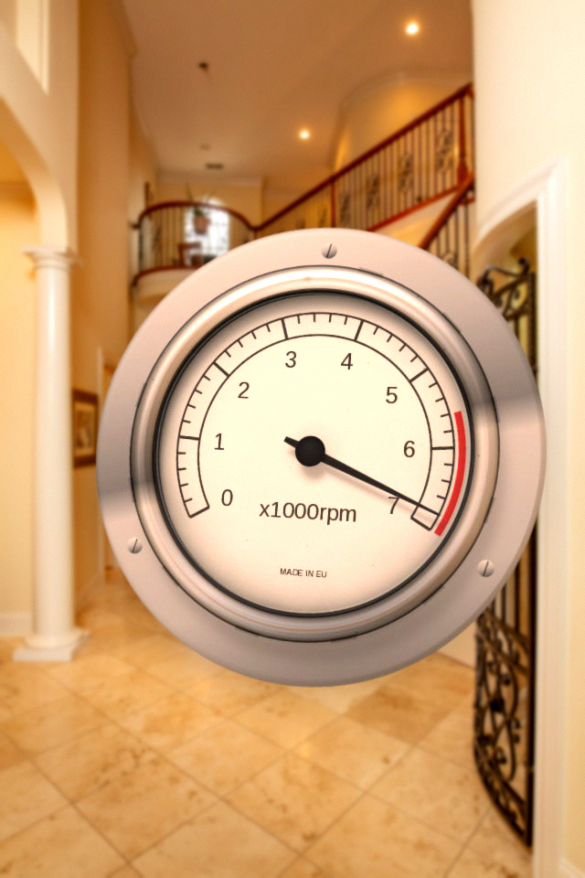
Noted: {"value": 6800, "unit": "rpm"}
